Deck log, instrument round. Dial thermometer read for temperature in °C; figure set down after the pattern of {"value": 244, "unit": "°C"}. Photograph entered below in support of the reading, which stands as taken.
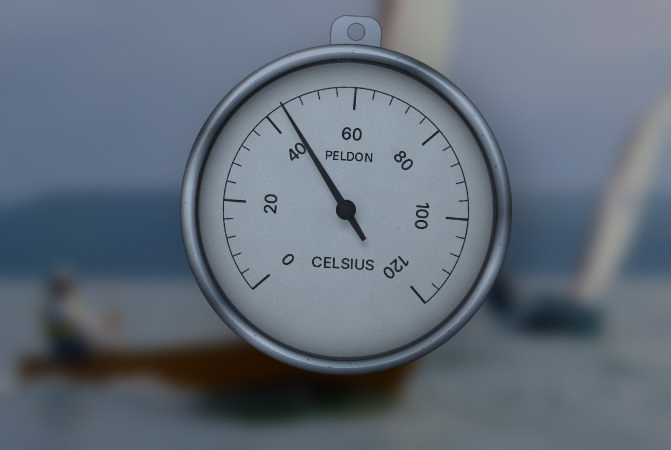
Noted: {"value": 44, "unit": "°C"}
